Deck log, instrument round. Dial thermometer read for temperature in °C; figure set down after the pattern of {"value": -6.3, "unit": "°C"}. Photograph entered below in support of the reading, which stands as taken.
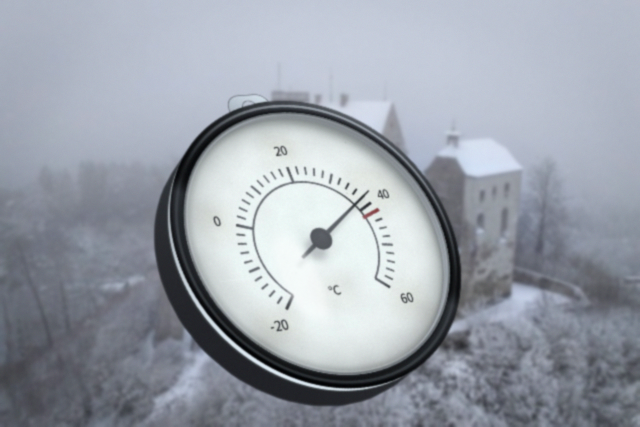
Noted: {"value": 38, "unit": "°C"}
